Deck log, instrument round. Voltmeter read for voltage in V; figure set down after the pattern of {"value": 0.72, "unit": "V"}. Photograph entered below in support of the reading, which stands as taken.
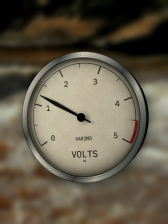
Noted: {"value": 1.25, "unit": "V"}
